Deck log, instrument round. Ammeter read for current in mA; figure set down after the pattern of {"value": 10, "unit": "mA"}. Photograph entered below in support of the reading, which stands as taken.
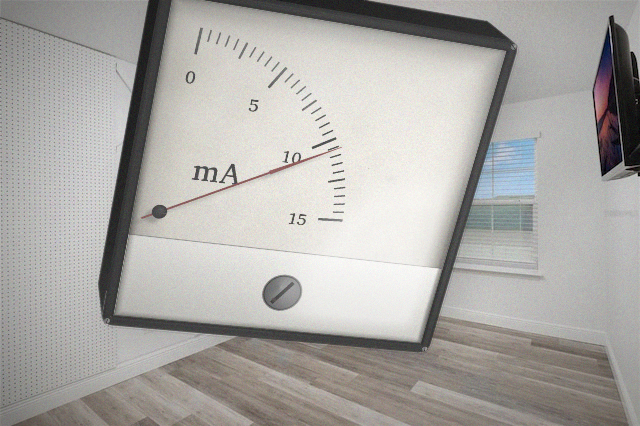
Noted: {"value": 10.5, "unit": "mA"}
